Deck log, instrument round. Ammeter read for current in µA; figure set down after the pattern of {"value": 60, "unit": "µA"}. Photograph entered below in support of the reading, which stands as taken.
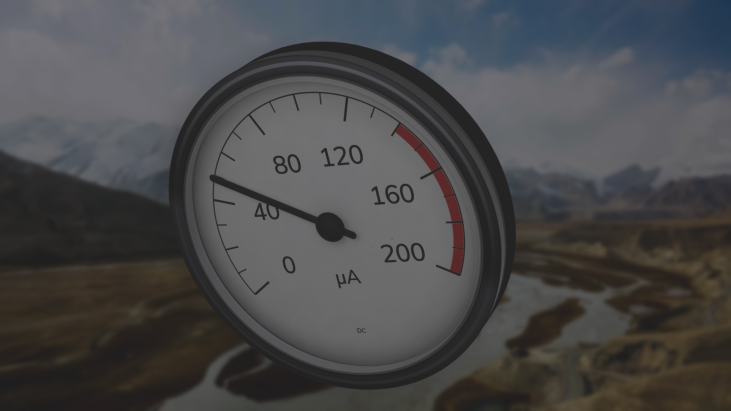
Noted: {"value": 50, "unit": "µA"}
